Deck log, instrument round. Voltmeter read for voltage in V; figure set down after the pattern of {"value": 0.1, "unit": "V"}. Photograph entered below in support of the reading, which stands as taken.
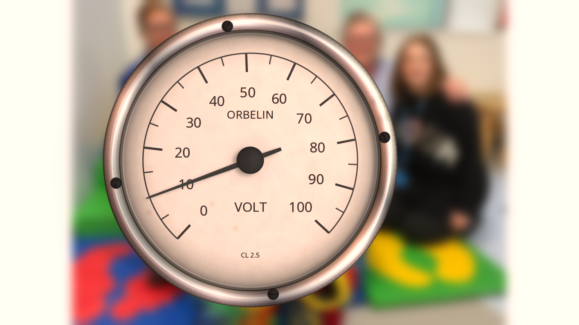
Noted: {"value": 10, "unit": "V"}
